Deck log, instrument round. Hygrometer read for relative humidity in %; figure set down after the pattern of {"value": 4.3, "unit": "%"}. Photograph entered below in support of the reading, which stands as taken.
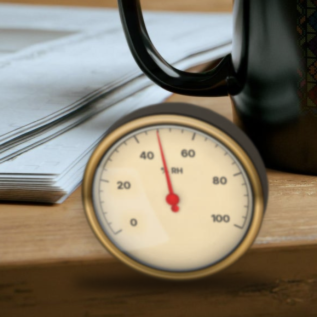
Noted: {"value": 48, "unit": "%"}
